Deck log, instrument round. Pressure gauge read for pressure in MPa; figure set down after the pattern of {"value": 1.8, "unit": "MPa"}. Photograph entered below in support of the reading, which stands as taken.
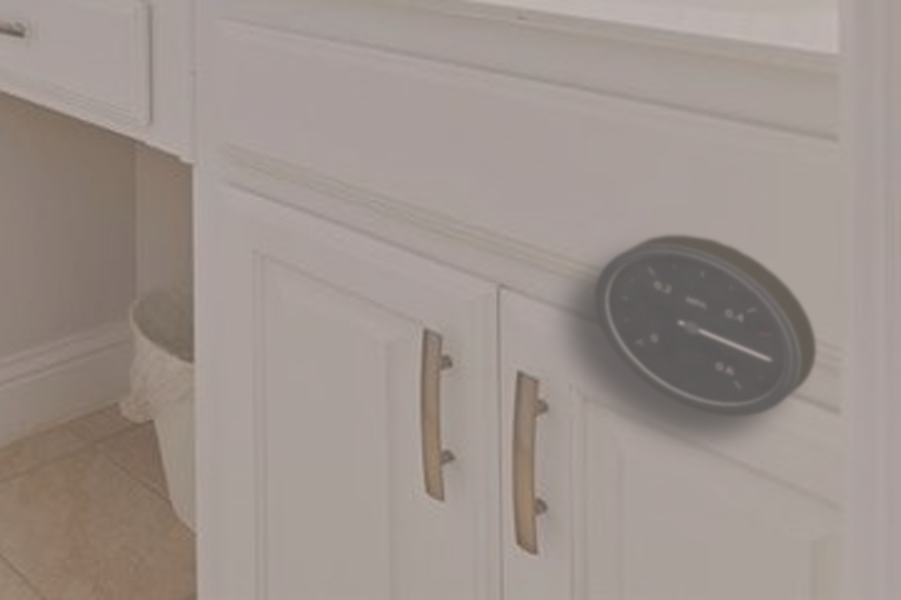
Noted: {"value": 0.5, "unit": "MPa"}
